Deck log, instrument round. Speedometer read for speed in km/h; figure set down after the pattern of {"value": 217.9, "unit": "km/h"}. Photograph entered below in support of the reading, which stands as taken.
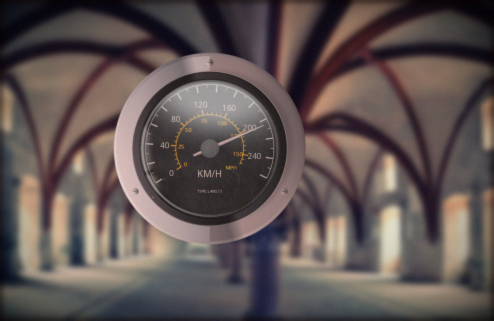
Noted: {"value": 205, "unit": "km/h"}
